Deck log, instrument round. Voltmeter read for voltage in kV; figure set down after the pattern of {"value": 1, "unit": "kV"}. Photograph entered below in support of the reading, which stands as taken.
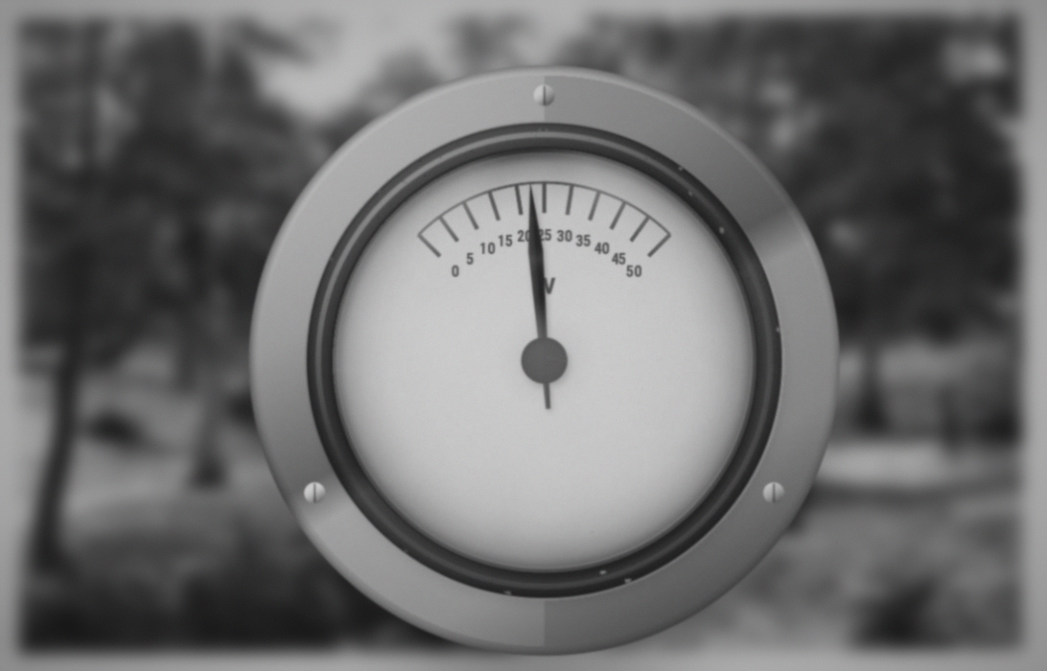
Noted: {"value": 22.5, "unit": "kV"}
